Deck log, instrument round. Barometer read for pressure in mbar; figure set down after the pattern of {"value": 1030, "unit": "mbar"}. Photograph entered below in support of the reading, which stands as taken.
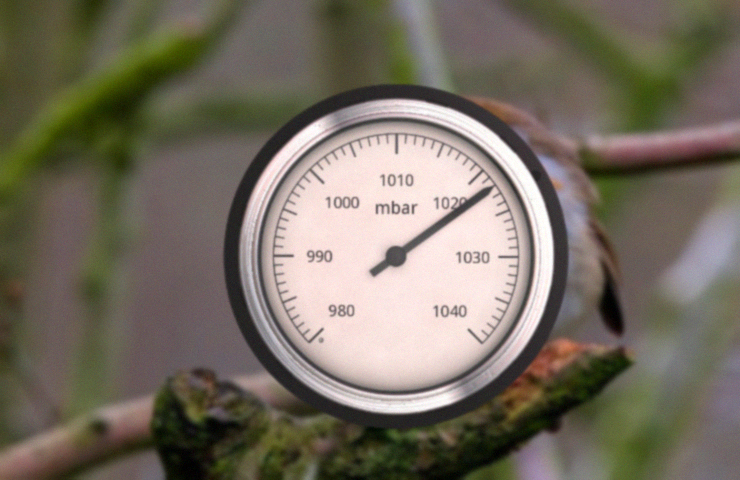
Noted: {"value": 1022, "unit": "mbar"}
